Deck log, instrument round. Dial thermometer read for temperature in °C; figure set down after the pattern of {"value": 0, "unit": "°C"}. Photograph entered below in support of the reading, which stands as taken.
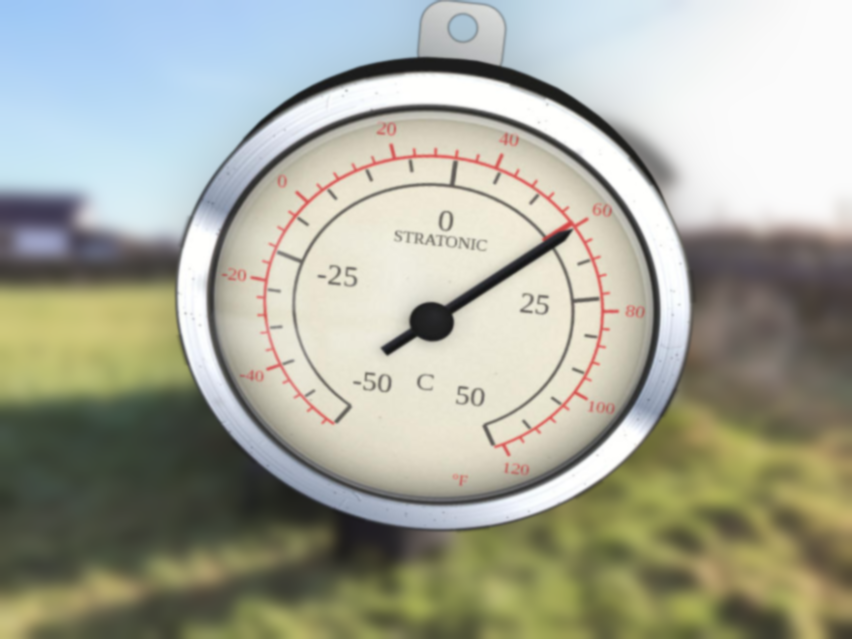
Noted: {"value": 15, "unit": "°C"}
